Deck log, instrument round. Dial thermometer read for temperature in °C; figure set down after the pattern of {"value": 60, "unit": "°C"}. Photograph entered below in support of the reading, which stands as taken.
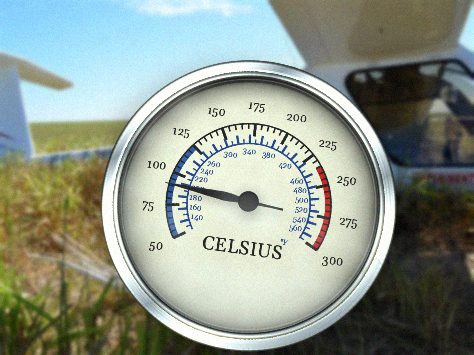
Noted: {"value": 90, "unit": "°C"}
